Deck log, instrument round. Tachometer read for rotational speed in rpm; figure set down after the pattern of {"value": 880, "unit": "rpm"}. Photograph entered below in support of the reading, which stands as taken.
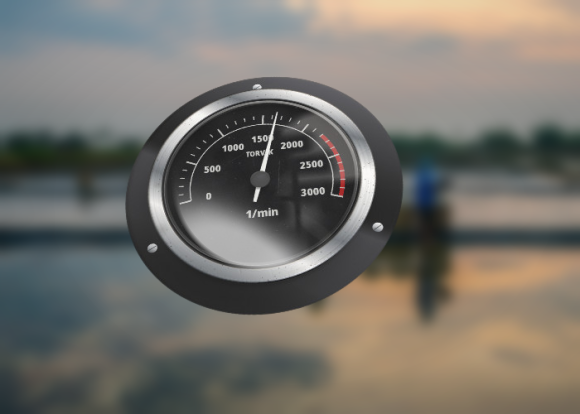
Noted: {"value": 1650, "unit": "rpm"}
